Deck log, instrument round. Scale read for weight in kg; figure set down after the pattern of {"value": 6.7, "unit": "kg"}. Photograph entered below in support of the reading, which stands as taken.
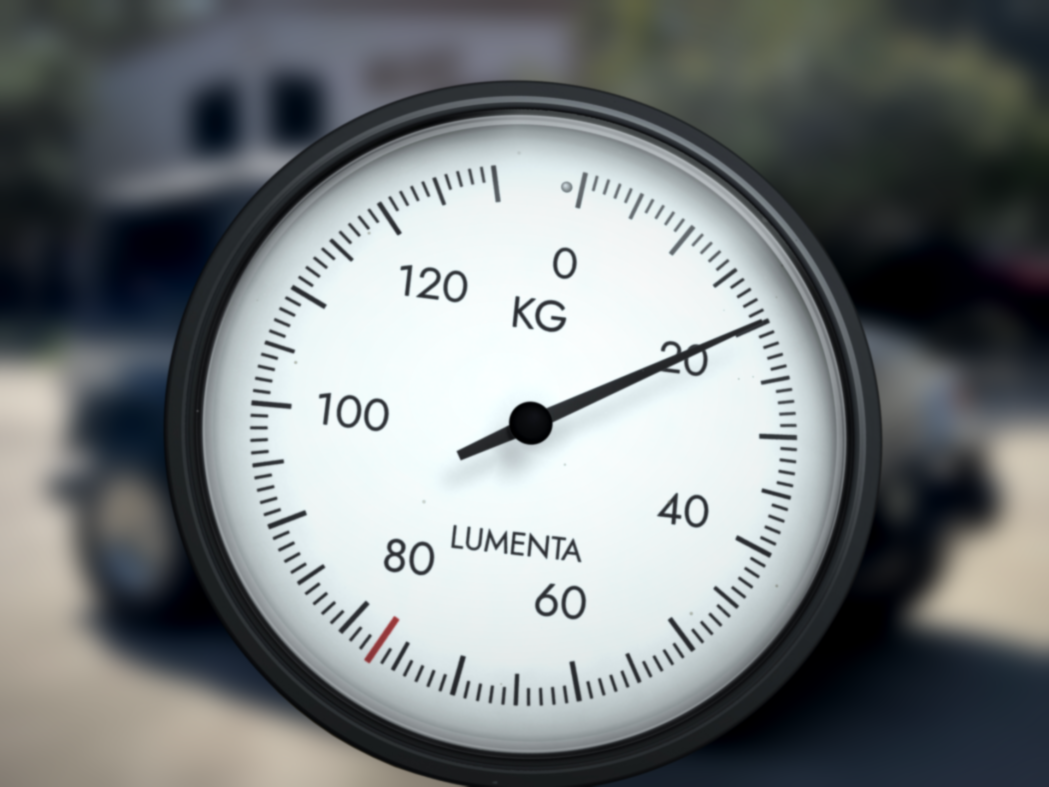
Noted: {"value": 20, "unit": "kg"}
